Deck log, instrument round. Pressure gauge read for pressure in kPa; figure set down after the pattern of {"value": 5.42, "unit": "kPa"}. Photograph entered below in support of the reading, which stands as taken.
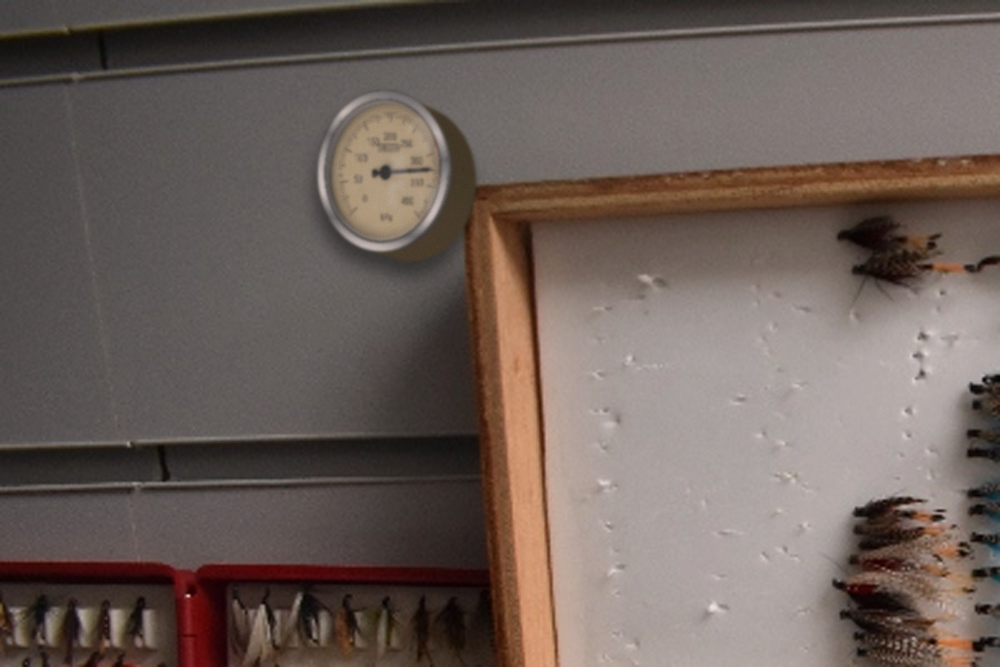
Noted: {"value": 325, "unit": "kPa"}
